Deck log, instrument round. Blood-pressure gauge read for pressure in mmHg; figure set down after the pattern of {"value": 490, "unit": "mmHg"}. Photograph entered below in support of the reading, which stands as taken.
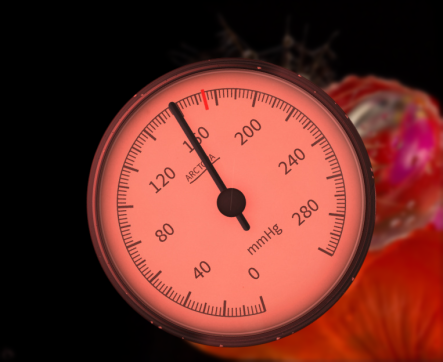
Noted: {"value": 158, "unit": "mmHg"}
